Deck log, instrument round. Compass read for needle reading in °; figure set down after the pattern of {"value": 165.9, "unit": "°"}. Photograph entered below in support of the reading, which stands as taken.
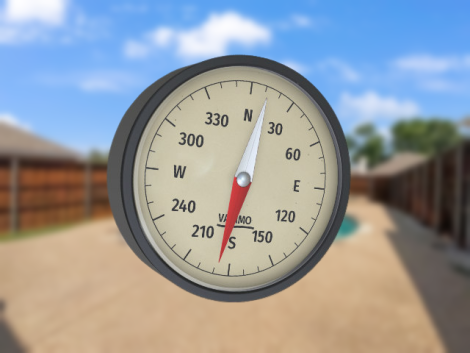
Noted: {"value": 190, "unit": "°"}
